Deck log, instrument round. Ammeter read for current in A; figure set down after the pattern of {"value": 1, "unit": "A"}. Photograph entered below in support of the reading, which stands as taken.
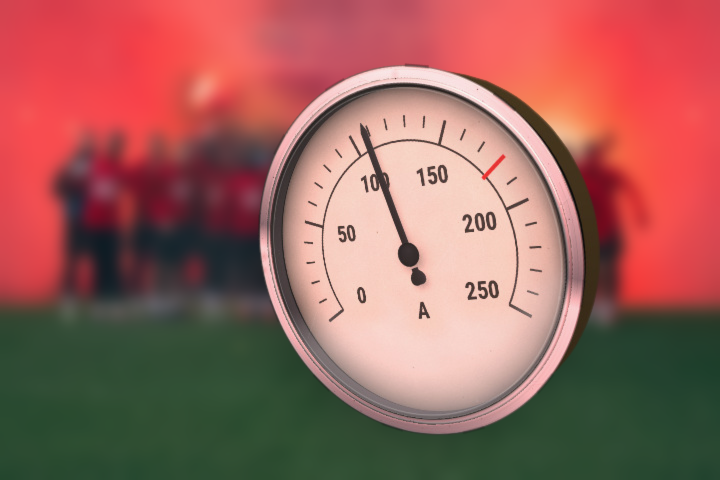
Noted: {"value": 110, "unit": "A"}
